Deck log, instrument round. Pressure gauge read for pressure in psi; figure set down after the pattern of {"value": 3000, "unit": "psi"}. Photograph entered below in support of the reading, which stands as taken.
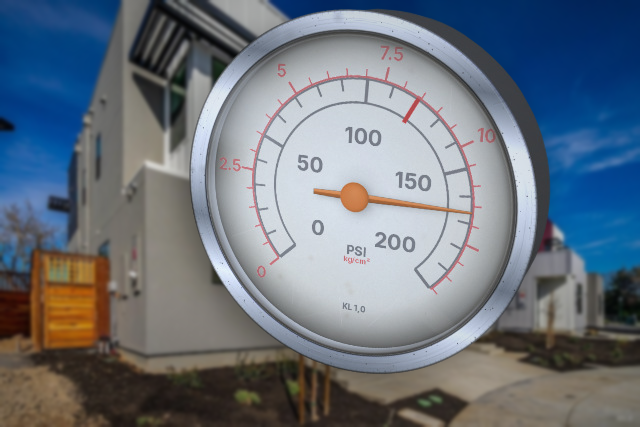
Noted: {"value": 165, "unit": "psi"}
